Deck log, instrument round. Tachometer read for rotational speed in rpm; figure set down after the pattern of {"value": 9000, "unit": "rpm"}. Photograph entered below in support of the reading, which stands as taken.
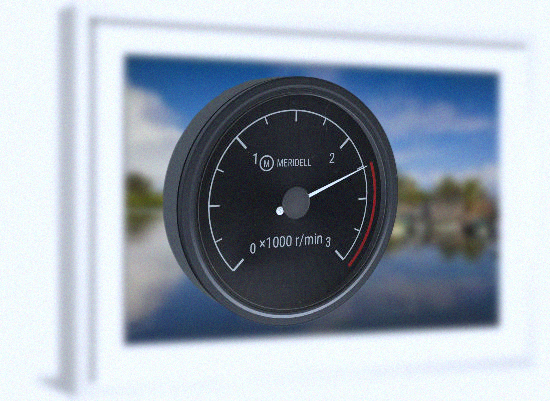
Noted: {"value": 2250, "unit": "rpm"}
